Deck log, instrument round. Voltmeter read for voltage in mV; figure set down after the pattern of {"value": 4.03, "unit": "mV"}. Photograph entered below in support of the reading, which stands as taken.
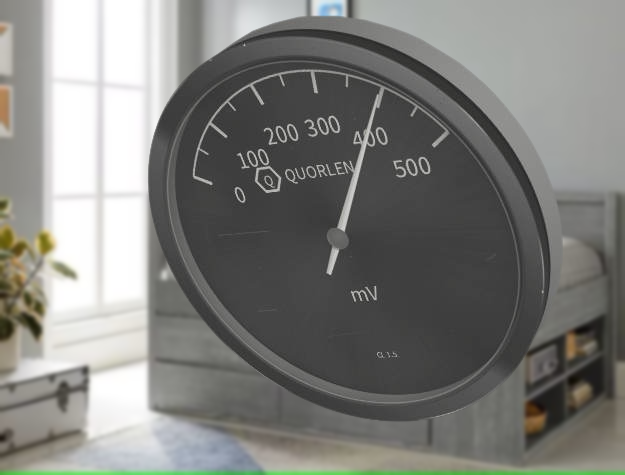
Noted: {"value": 400, "unit": "mV"}
